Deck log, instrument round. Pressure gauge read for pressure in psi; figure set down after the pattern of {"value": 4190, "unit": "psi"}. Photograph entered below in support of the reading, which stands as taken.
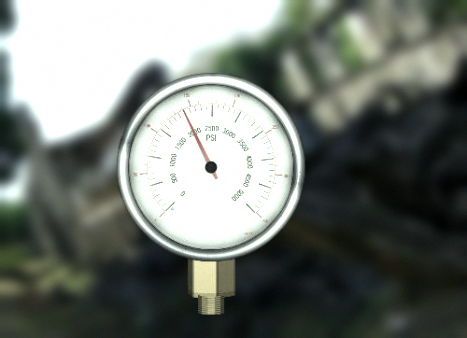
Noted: {"value": 2000, "unit": "psi"}
